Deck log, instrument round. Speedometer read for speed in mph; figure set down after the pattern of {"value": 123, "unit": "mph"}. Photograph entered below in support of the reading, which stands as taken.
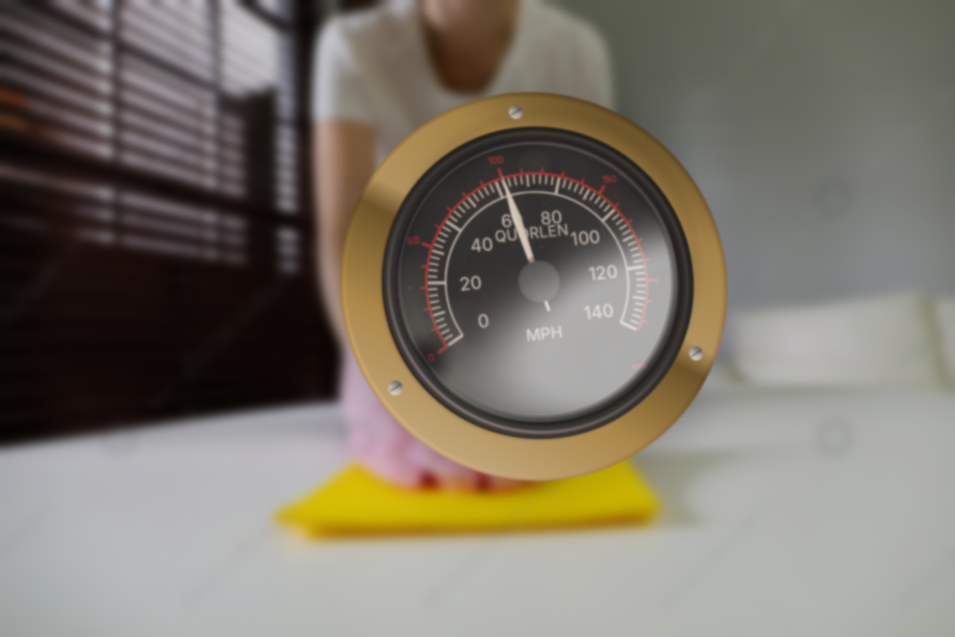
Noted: {"value": 62, "unit": "mph"}
